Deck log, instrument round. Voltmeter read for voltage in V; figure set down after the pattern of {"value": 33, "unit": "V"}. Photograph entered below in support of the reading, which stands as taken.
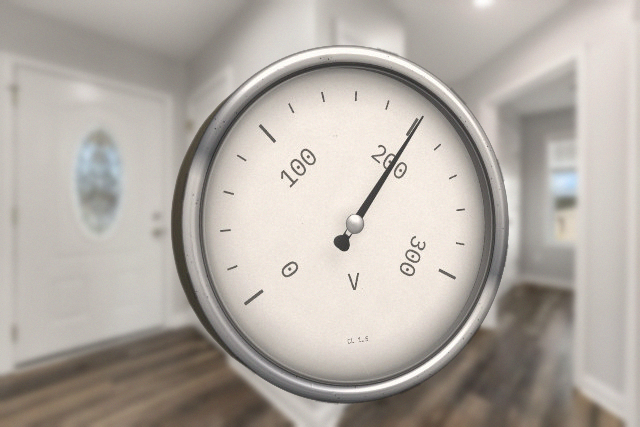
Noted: {"value": 200, "unit": "V"}
